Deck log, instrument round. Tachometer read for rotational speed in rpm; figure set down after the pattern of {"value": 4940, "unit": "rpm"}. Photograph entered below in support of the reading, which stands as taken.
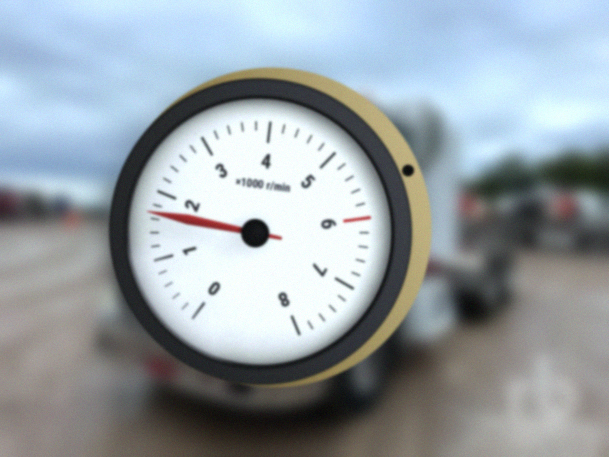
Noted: {"value": 1700, "unit": "rpm"}
